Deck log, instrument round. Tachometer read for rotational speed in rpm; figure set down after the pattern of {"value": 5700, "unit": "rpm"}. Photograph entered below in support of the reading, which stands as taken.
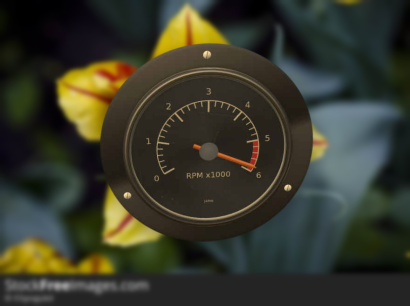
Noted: {"value": 5800, "unit": "rpm"}
